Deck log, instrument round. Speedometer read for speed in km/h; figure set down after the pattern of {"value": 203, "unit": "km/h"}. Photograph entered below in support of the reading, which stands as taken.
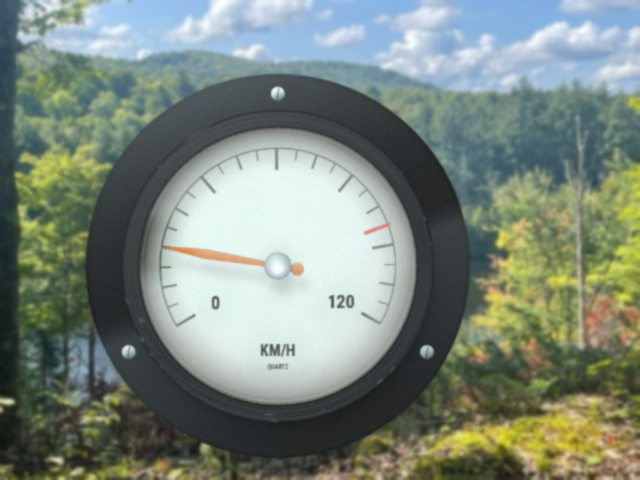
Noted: {"value": 20, "unit": "km/h"}
